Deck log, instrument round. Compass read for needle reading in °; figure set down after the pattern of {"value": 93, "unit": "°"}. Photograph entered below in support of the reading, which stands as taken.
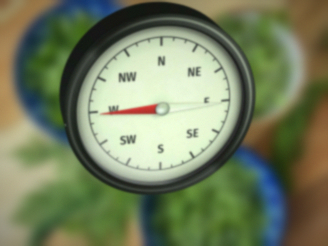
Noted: {"value": 270, "unit": "°"}
